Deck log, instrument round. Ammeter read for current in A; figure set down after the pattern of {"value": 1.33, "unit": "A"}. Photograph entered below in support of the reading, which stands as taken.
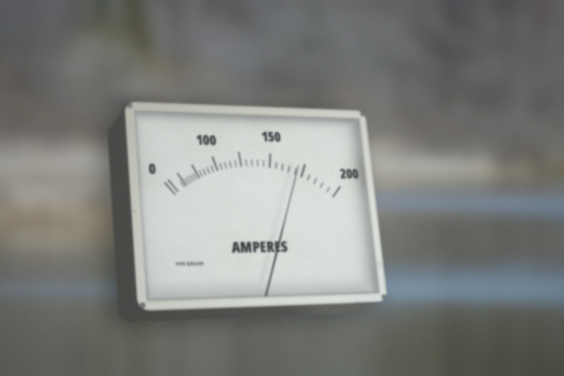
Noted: {"value": 170, "unit": "A"}
